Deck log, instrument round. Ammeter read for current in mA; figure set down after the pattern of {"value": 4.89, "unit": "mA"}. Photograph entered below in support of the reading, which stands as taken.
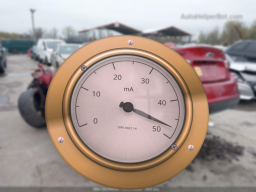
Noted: {"value": 47.5, "unit": "mA"}
